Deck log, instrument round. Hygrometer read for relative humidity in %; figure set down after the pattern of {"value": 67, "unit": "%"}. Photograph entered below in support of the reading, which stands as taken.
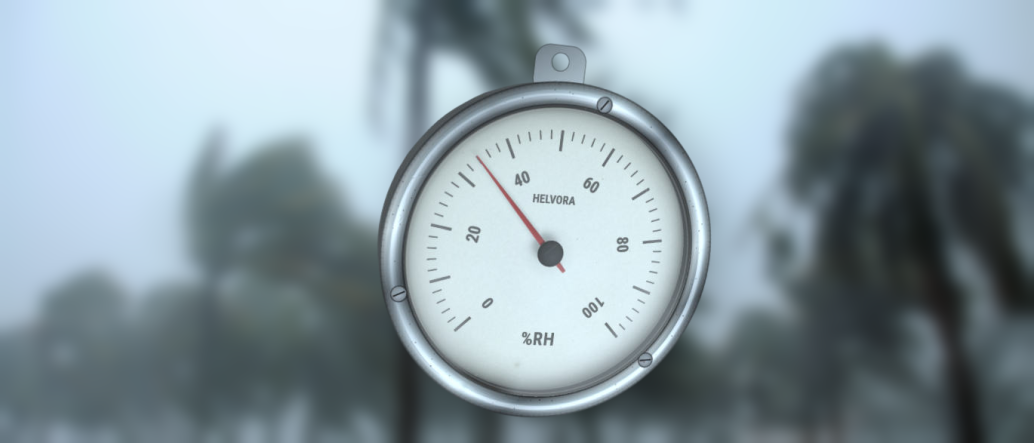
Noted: {"value": 34, "unit": "%"}
